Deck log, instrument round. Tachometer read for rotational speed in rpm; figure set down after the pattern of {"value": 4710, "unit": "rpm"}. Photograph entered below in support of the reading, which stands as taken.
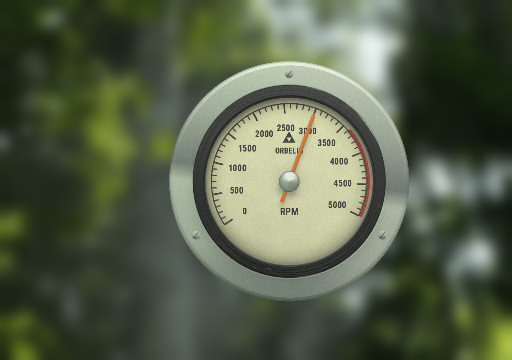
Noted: {"value": 3000, "unit": "rpm"}
